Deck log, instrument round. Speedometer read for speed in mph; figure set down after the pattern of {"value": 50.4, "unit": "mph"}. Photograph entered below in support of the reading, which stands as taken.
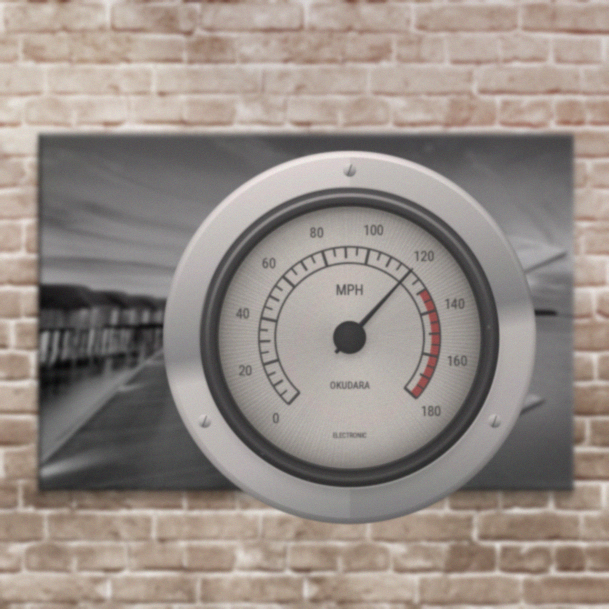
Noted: {"value": 120, "unit": "mph"}
